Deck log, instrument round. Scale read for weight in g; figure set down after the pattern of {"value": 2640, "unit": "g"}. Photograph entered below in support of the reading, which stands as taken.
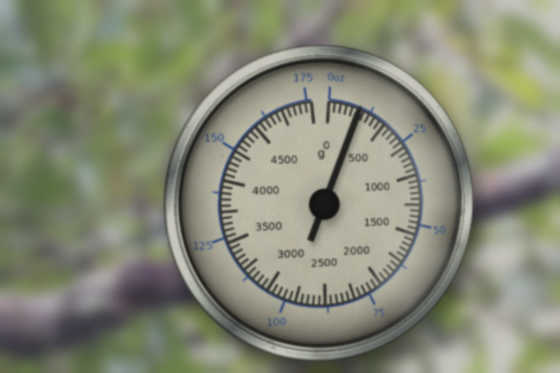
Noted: {"value": 250, "unit": "g"}
